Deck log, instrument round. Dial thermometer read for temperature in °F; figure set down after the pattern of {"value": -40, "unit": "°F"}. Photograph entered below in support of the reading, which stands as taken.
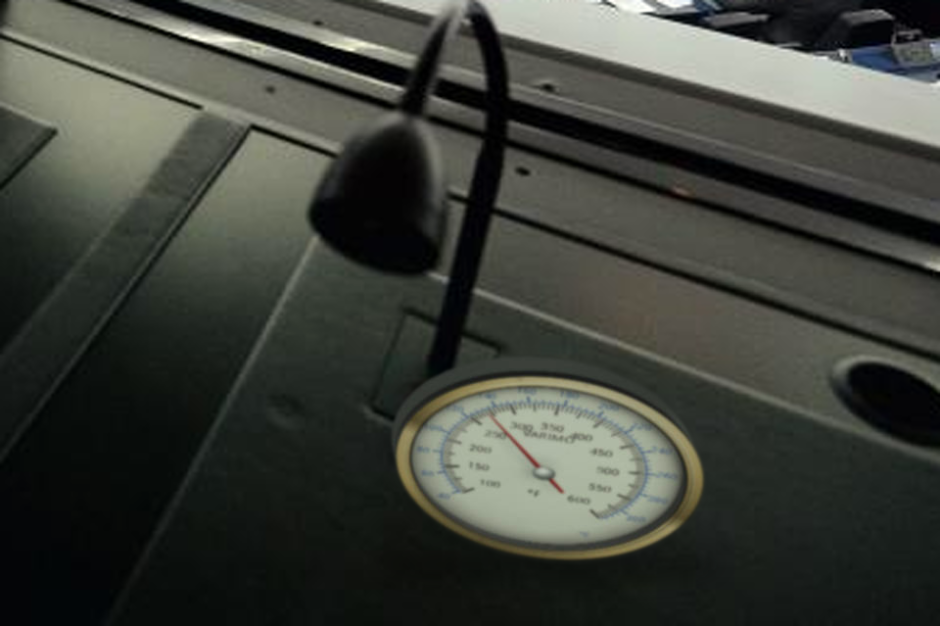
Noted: {"value": 275, "unit": "°F"}
